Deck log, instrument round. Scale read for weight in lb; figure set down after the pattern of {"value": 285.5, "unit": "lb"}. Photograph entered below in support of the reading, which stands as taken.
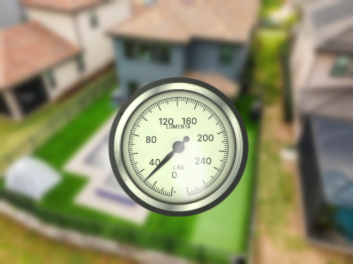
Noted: {"value": 30, "unit": "lb"}
